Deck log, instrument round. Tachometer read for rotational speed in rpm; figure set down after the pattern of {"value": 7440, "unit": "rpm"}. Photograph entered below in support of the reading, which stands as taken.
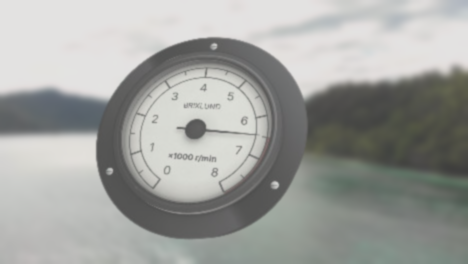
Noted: {"value": 6500, "unit": "rpm"}
